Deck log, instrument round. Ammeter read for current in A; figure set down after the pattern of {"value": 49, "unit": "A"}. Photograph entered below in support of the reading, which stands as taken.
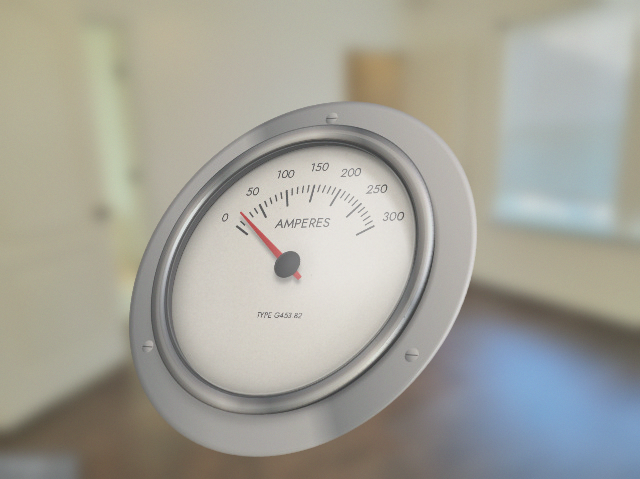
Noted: {"value": 20, "unit": "A"}
